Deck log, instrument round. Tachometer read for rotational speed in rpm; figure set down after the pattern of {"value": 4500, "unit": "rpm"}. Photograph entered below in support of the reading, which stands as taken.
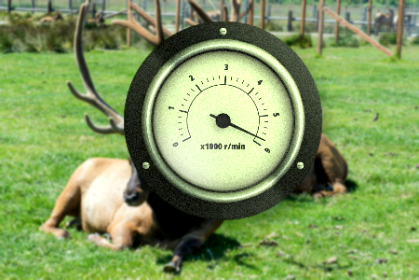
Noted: {"value": 5800, "unit": "rpm"}
